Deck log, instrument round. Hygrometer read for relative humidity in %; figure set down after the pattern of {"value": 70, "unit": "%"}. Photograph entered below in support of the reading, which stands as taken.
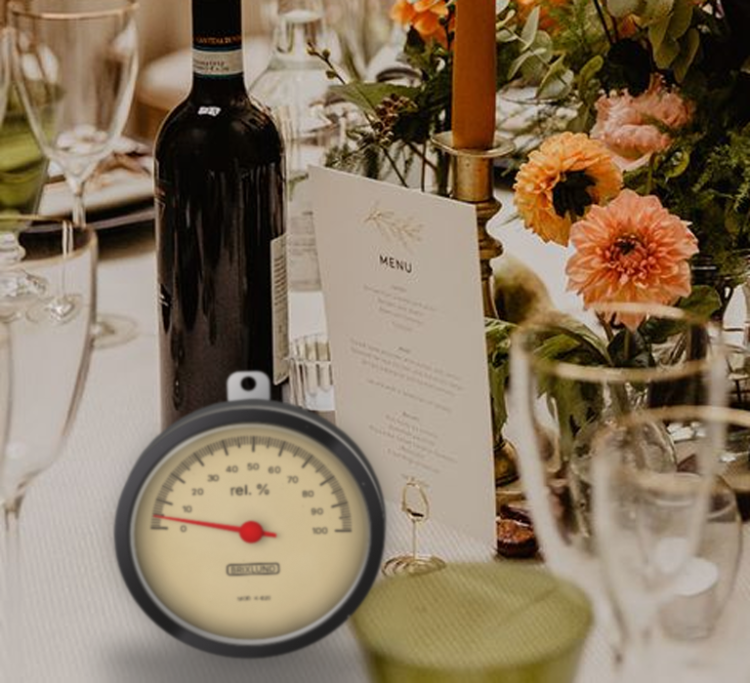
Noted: {"value": 5, "unit": "%"}
